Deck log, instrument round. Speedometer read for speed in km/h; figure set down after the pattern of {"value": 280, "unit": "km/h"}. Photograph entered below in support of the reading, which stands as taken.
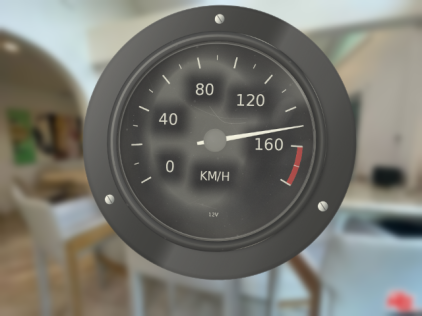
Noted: {"value": 150, "unit": "km/h"}
